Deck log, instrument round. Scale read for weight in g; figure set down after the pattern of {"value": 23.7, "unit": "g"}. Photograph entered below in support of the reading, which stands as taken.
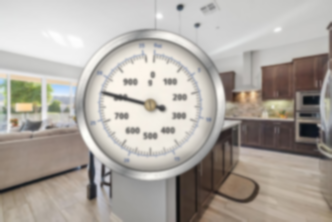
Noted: {"value": 800, "unit": "g"}
